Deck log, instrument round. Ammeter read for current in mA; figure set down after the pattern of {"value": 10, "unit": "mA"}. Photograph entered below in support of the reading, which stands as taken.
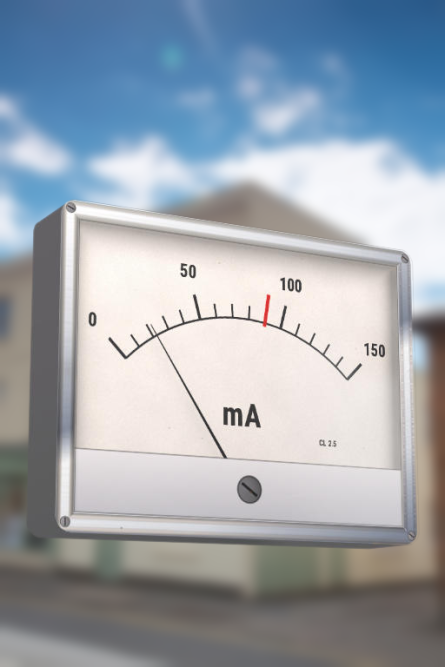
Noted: {"value": 20, "unit": "mA"}
